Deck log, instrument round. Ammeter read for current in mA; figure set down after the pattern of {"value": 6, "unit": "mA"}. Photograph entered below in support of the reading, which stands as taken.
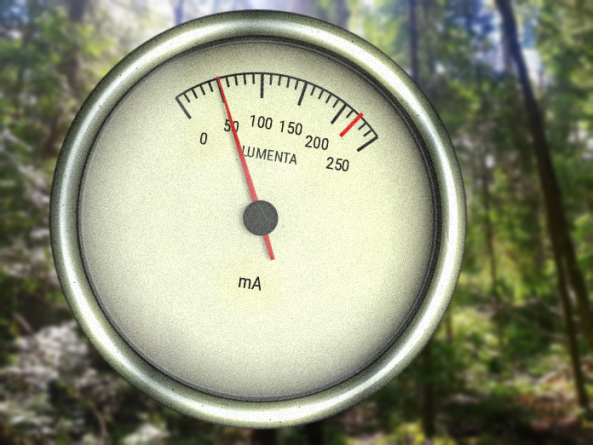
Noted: {"value": 50, "unit": "mA"}
